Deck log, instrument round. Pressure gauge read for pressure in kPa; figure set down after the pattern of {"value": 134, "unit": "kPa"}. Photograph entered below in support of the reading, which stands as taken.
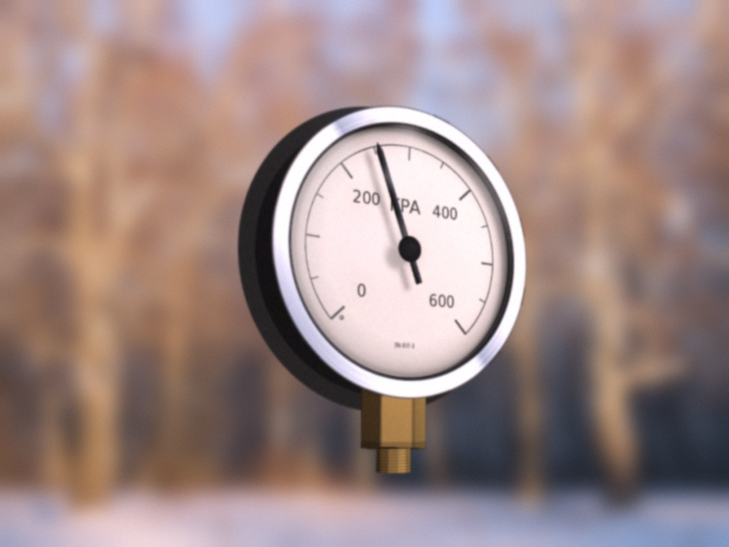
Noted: {"value": 250, "unit": "kPa"}
